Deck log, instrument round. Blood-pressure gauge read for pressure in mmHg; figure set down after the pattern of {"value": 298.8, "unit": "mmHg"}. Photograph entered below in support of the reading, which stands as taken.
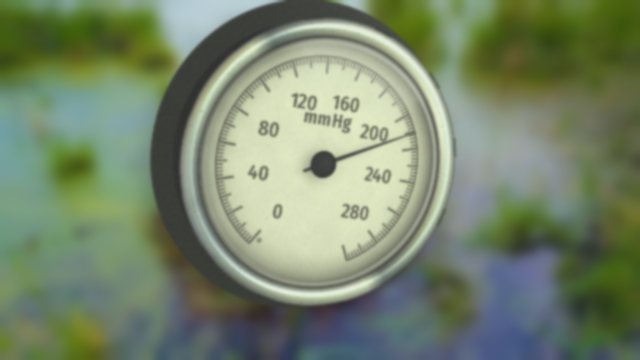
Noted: {"value": 210, "unit": "mmHg"}
